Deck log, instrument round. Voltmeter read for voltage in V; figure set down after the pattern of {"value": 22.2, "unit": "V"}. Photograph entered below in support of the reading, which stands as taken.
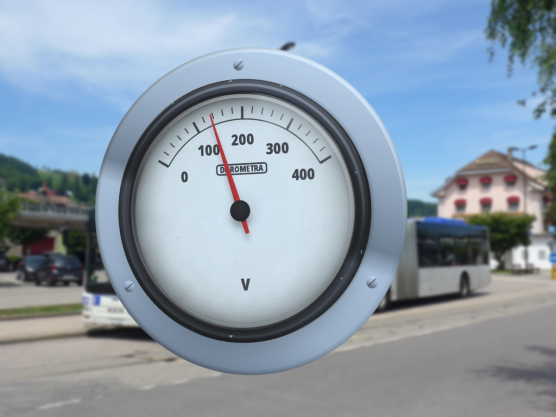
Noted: {"value": 140, "unit": "V"}
